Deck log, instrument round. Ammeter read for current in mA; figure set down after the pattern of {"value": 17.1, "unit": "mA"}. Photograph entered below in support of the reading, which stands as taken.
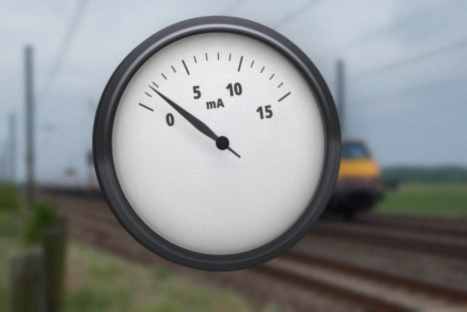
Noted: {"value": 1.5, "unit": "mA"}
